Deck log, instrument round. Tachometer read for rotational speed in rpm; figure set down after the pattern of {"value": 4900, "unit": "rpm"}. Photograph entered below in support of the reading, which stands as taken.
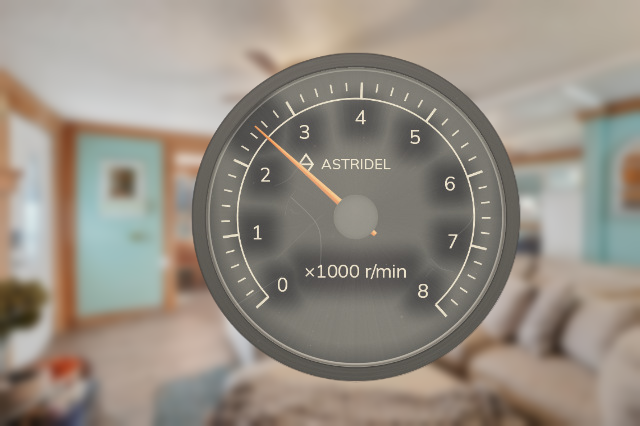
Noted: {"value": 2500, "unit": "rpm"}
